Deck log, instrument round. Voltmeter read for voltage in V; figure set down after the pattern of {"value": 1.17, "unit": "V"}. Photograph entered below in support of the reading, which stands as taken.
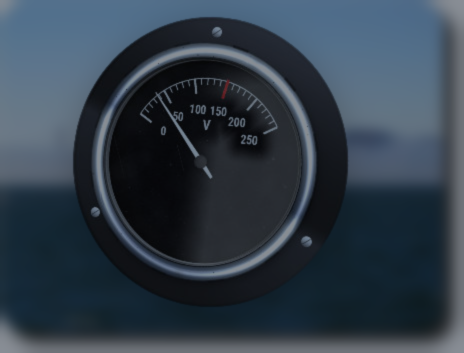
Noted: {"value": 40, "unit": "V"}
